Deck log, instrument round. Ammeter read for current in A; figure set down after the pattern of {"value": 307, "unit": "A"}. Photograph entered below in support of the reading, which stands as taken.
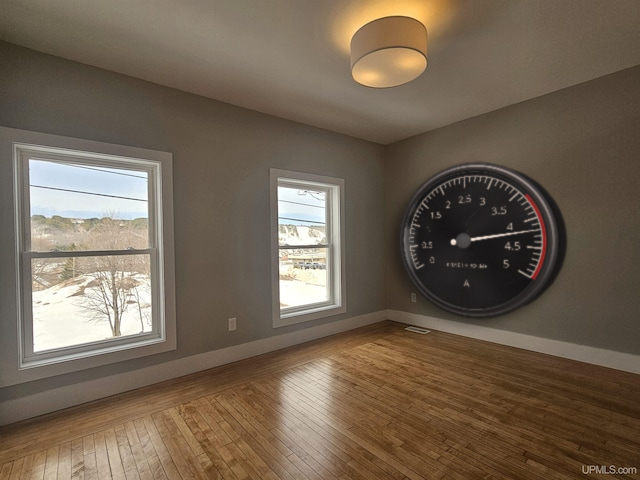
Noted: {"value": 4.2, "unit": "A"}
